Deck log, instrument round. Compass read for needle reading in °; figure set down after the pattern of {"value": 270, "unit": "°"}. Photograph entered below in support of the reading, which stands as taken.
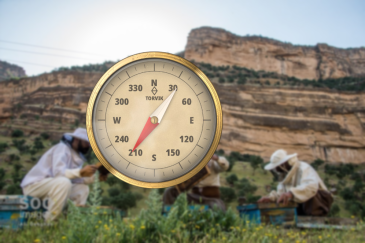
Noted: {"value": 215, "unit": "°"}
